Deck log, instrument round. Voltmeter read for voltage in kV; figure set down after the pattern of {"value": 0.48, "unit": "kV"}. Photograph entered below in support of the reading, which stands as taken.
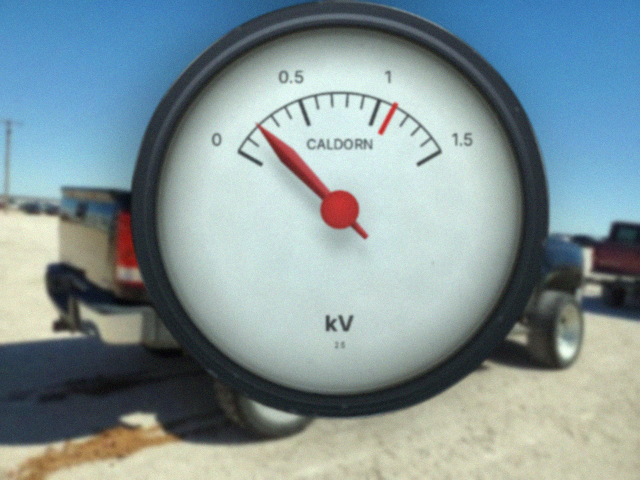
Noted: {"value": 0.2, "unit": "kV"}
